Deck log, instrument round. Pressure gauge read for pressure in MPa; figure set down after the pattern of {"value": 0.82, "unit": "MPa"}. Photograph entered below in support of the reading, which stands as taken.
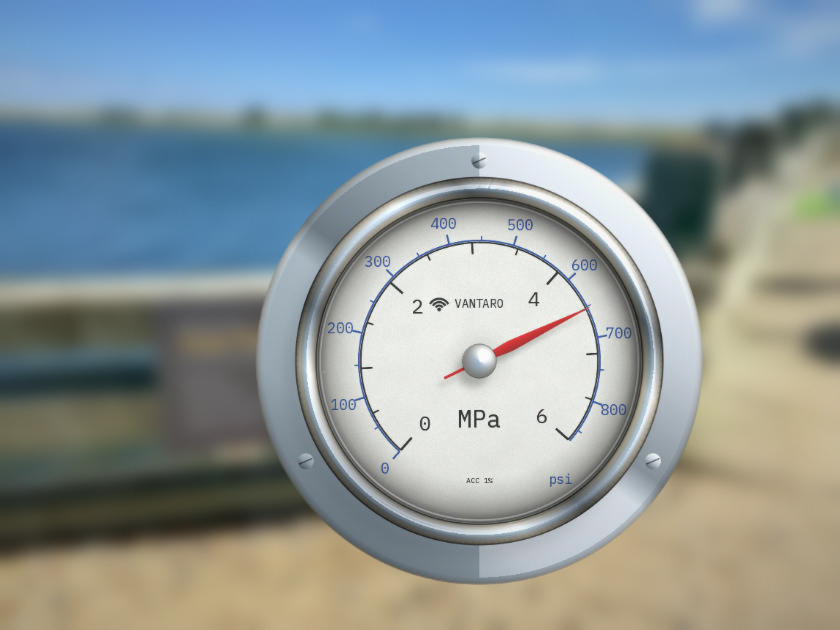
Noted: {"value": 4.5, "unit": "MPa"}
